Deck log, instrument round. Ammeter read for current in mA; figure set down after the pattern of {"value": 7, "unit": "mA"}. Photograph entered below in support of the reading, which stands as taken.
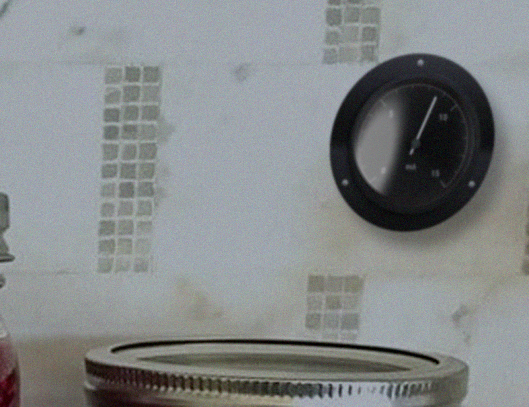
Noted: {"value": 8.5, "unit": "mA"}
